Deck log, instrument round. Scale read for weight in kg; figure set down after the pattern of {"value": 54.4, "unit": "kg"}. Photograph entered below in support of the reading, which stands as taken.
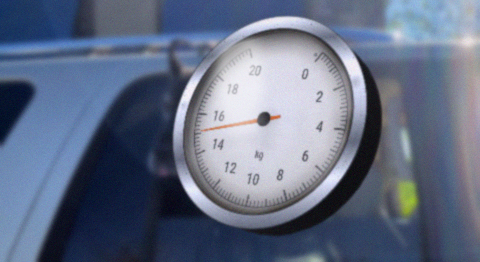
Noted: {"value": 15, "unit": "kg"}
